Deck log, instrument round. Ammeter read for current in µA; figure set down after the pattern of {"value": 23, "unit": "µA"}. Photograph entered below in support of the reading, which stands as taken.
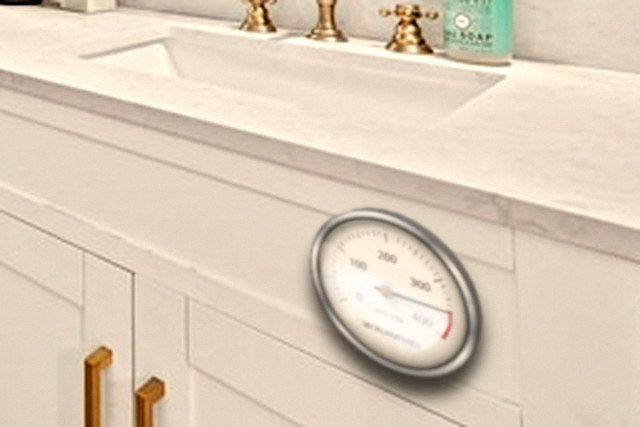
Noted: {"value": 350, "unit": "µA"}
